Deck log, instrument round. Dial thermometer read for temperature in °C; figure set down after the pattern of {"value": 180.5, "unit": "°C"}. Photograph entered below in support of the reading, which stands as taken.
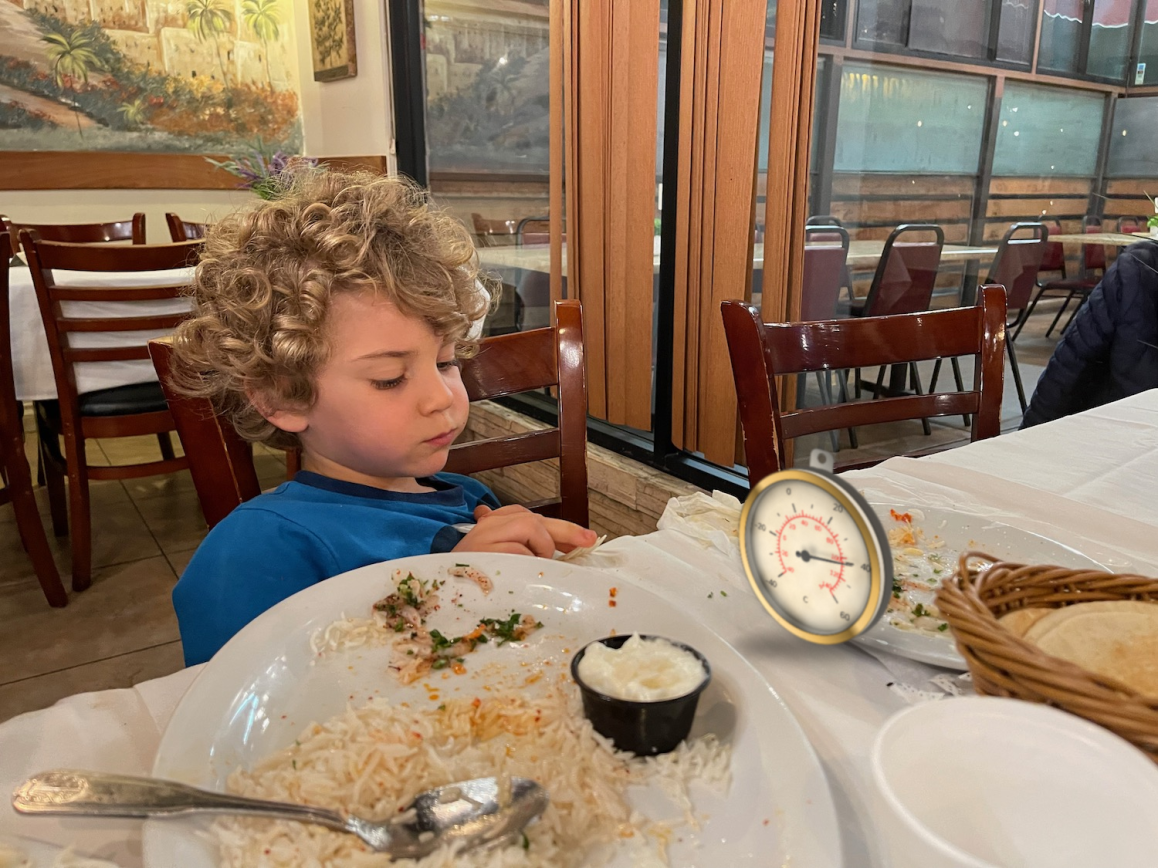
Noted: {"value": 40, "unit": "°C"}
